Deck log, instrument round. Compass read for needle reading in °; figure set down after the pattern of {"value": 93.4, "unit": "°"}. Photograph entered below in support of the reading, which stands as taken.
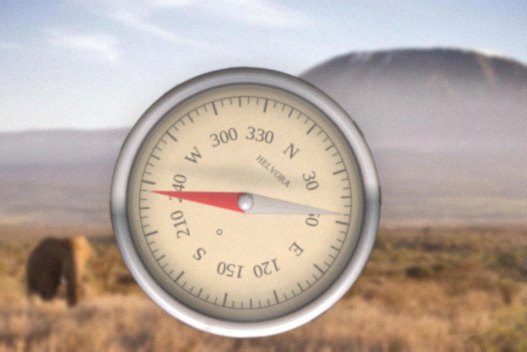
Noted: {"value": 235, "unit": "°"}
